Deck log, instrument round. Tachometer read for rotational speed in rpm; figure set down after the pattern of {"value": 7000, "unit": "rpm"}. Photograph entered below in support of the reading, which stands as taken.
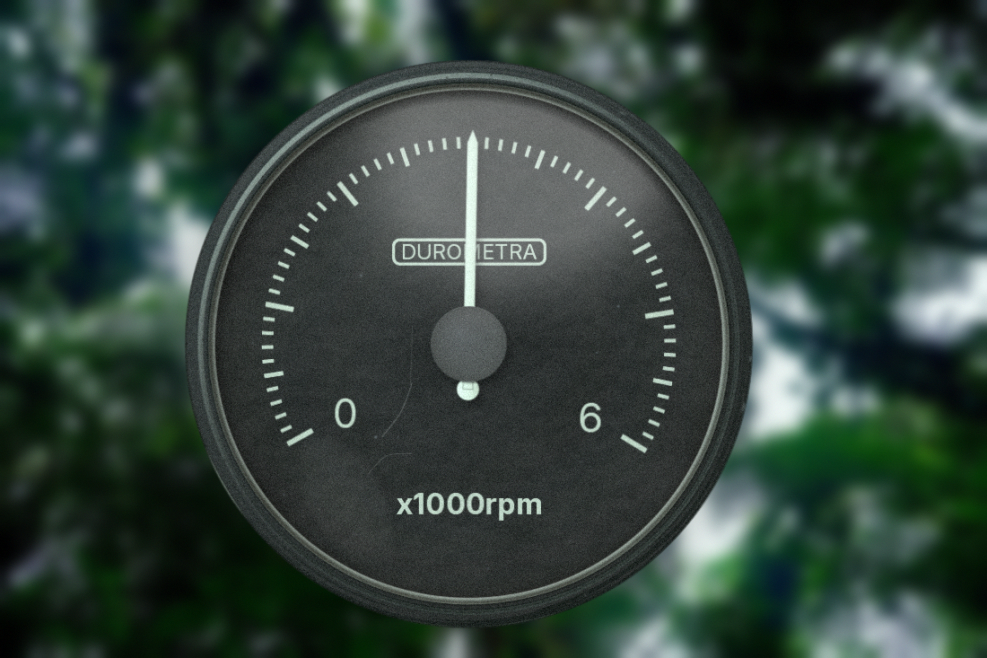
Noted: {"value": 3000, "unit": "rpm"}
